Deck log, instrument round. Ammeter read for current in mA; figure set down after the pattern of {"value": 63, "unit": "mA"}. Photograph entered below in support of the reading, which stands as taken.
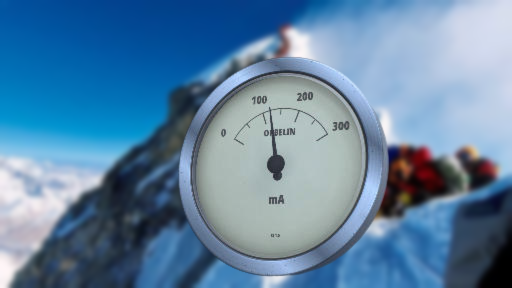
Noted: {"value": 125, "unit": "mA"}
